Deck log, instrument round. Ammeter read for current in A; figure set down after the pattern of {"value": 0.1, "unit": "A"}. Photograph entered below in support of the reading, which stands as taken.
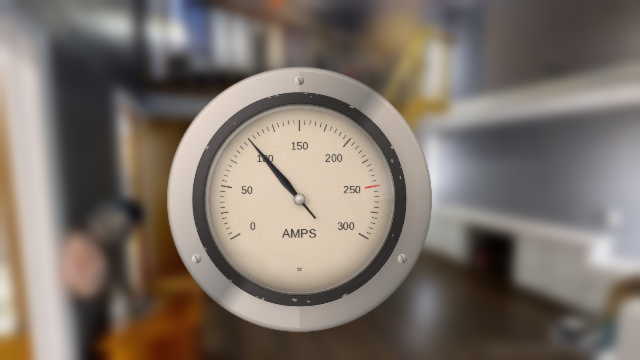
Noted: {"value": 100, "unit": "A"}
